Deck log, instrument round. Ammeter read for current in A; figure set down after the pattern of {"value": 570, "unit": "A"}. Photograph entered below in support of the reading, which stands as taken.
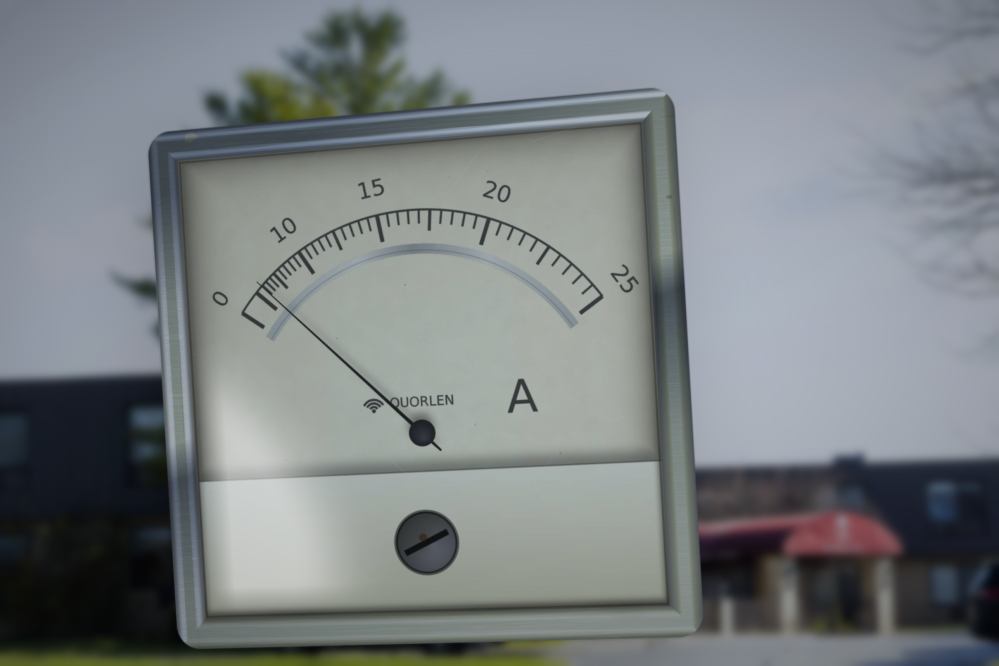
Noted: {"value": 6, "unit": "A"}
